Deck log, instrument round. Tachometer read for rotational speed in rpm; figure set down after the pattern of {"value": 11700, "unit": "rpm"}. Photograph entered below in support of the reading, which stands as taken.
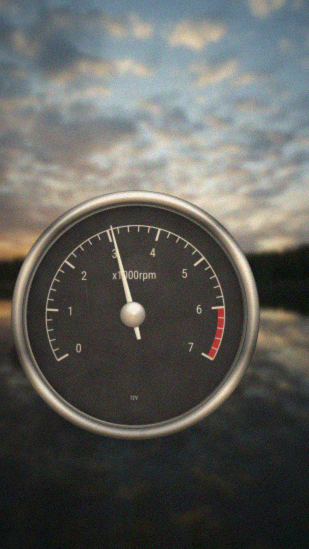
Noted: {"value": 3100, "unit": "rpm"}
